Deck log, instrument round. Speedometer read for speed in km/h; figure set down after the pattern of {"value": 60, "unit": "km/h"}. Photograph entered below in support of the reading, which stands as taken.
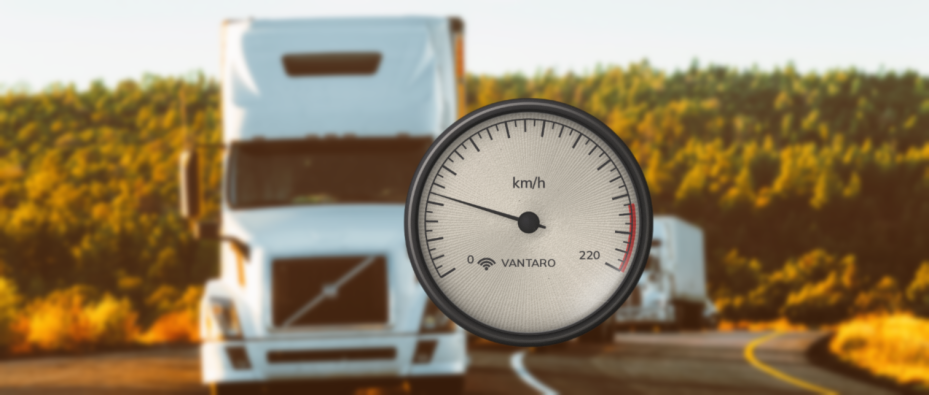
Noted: {"value": 45, "unit": "km/h"}
